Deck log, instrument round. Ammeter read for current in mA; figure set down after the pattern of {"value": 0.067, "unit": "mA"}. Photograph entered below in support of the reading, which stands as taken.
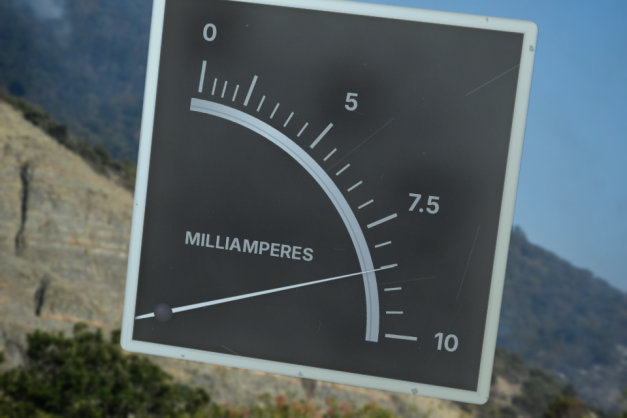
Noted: {"value": 8.5, "unit": "mA"}
